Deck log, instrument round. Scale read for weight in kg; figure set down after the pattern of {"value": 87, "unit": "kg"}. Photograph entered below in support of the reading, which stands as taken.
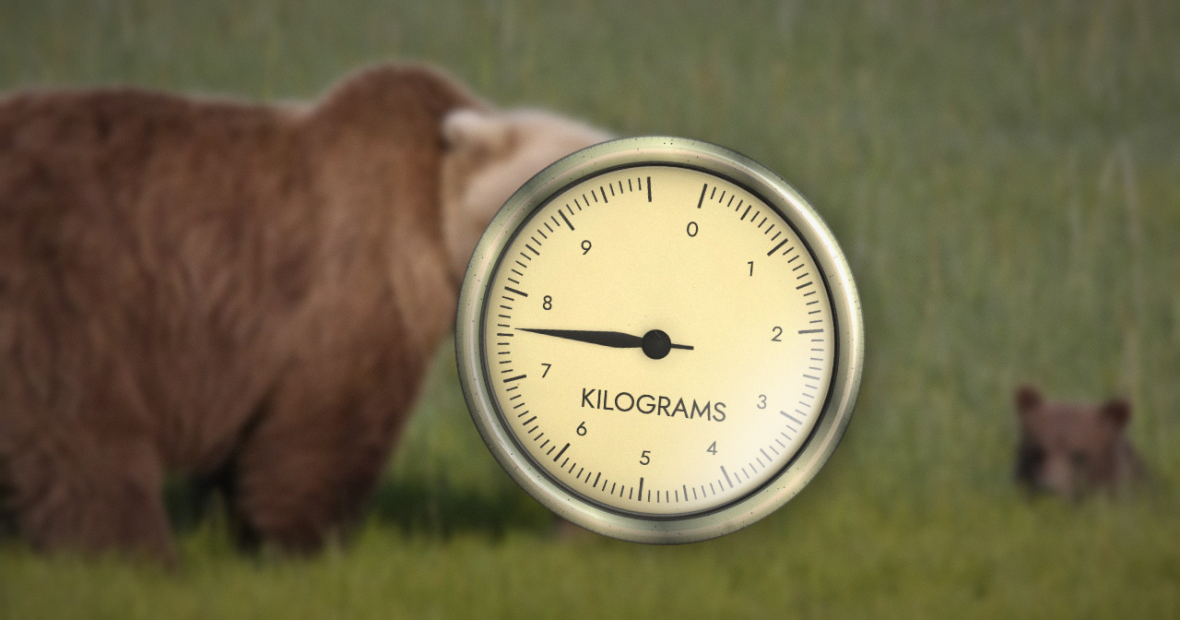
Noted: {"value": 7.6, "unit": "kg"}
